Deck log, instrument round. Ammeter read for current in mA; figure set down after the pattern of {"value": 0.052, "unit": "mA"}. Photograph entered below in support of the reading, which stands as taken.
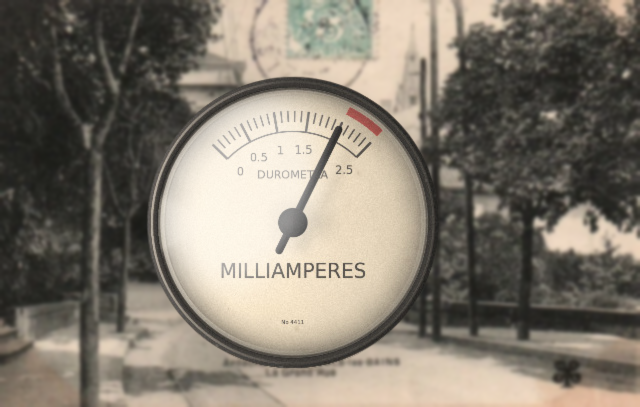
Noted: {"value": 2, "unit": "mA"}
